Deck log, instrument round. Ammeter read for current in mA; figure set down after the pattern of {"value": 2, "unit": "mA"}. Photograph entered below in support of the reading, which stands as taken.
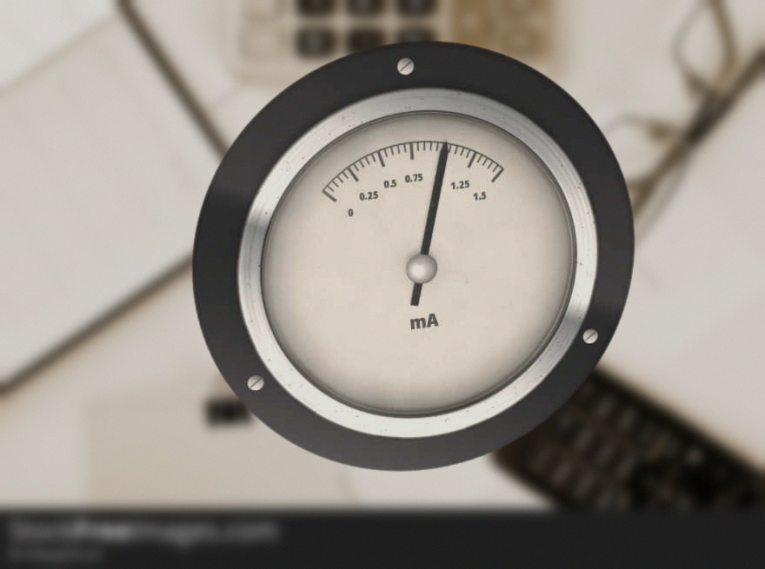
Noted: {"value": 1, "unit": "mA"}
